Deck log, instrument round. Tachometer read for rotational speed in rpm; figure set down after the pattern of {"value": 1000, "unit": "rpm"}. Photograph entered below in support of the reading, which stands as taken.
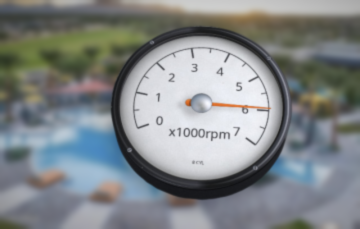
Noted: {"value": 6000, "unit": "rpm"}
